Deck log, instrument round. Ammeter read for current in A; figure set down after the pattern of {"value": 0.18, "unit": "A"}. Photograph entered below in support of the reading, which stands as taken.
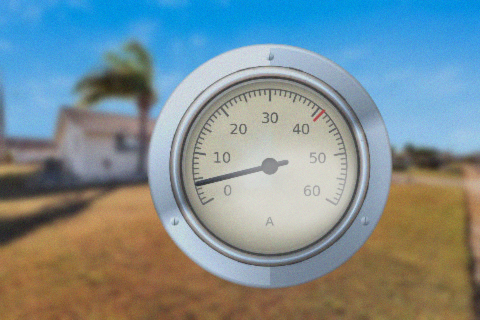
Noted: {"value": 4, "unit": "A"}
